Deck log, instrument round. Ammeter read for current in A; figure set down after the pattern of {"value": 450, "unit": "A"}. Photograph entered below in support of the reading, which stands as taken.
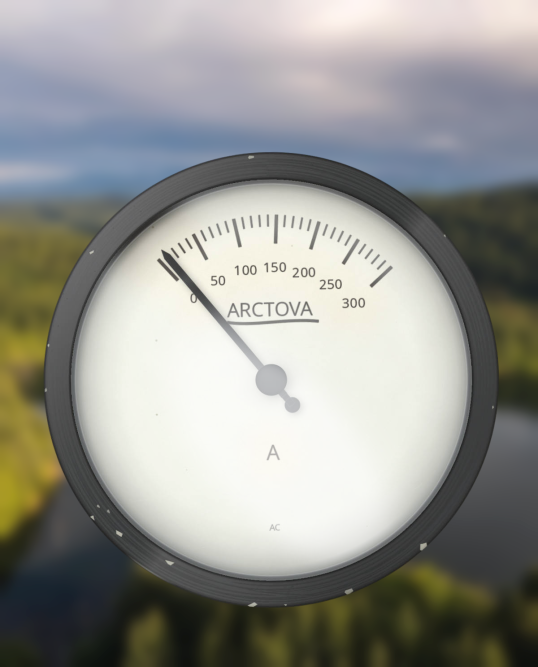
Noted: {"value": 10, "unit": "A"}
